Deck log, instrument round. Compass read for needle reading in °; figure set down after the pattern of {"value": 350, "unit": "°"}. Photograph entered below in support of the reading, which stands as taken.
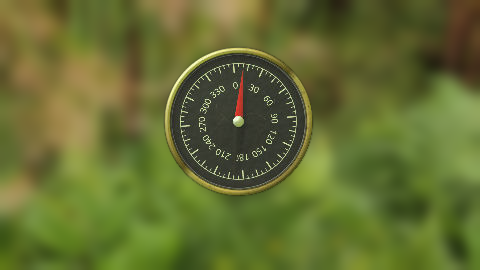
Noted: {"value": 10, "unit": "°"}
